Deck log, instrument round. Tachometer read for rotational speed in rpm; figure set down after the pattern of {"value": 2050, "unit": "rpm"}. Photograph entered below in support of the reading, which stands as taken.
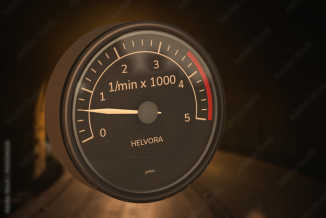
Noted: {"value": 600, "unit": "rpm"}
